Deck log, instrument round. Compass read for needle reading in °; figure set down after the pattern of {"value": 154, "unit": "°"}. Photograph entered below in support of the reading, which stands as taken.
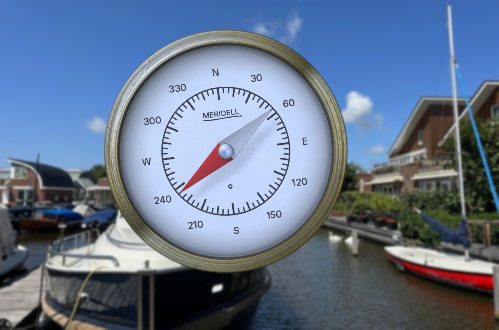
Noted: {"value": 235, "unit": "°"}
